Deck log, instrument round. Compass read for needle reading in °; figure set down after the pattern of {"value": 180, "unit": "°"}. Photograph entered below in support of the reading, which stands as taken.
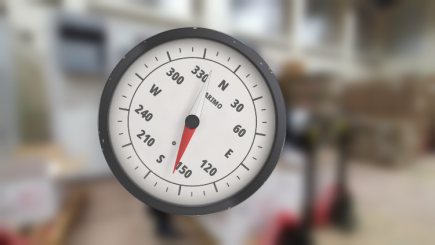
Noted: {"value": 160, "unit": "°"}
